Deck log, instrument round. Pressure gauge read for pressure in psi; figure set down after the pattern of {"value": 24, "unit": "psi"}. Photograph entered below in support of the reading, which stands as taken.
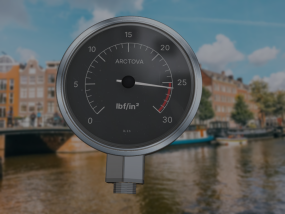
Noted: {"value": 26, "unit": "psi"}
